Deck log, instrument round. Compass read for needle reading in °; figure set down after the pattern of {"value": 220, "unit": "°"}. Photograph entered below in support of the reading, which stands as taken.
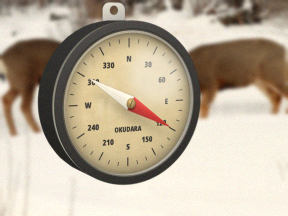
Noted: {"value": 120, "unit": "°"}
